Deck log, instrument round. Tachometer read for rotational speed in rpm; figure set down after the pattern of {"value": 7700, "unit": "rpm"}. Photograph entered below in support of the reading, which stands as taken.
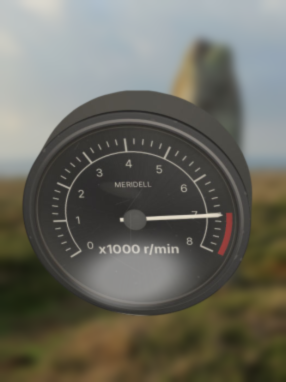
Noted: {"value": 7000, "unit": "rpm"}
